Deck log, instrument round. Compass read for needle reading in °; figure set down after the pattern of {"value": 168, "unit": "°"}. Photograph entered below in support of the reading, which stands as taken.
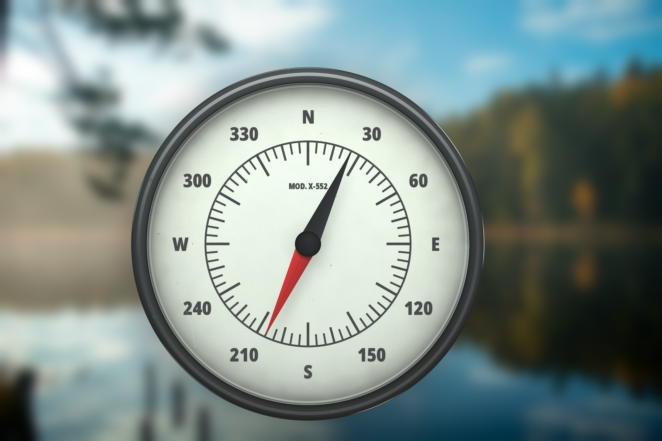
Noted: {"value": 205, "unit": "°"}
